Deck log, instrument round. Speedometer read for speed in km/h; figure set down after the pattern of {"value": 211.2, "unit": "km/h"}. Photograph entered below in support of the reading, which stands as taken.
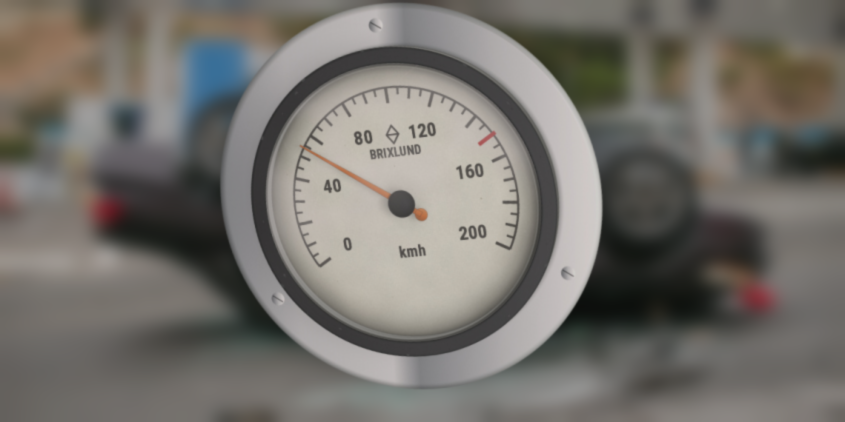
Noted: {"value": 55, "unit": "km/h"}
